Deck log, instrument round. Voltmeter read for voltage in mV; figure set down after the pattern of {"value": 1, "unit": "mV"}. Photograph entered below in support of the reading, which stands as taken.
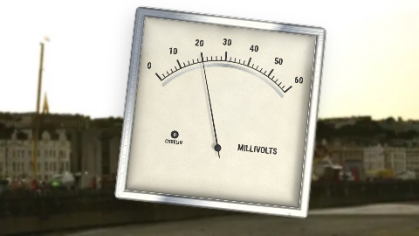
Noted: {"value": 20, "unit": "mV"}
